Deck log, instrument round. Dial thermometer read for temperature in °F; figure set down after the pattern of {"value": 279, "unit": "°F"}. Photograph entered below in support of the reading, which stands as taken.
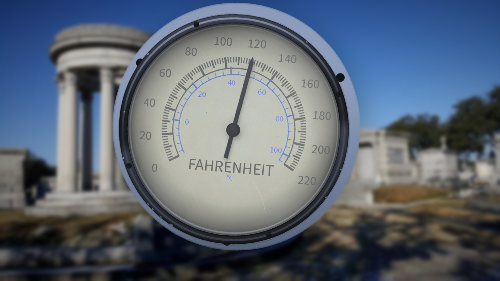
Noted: {"value": 120, "unit": "°F"}
